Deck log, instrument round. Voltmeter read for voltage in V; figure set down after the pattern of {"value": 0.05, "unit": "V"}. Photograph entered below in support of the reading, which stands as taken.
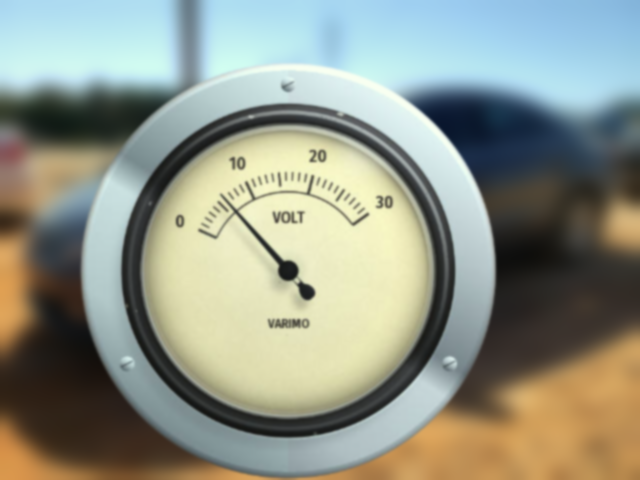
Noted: {"value": 6, "unit": "V"}
